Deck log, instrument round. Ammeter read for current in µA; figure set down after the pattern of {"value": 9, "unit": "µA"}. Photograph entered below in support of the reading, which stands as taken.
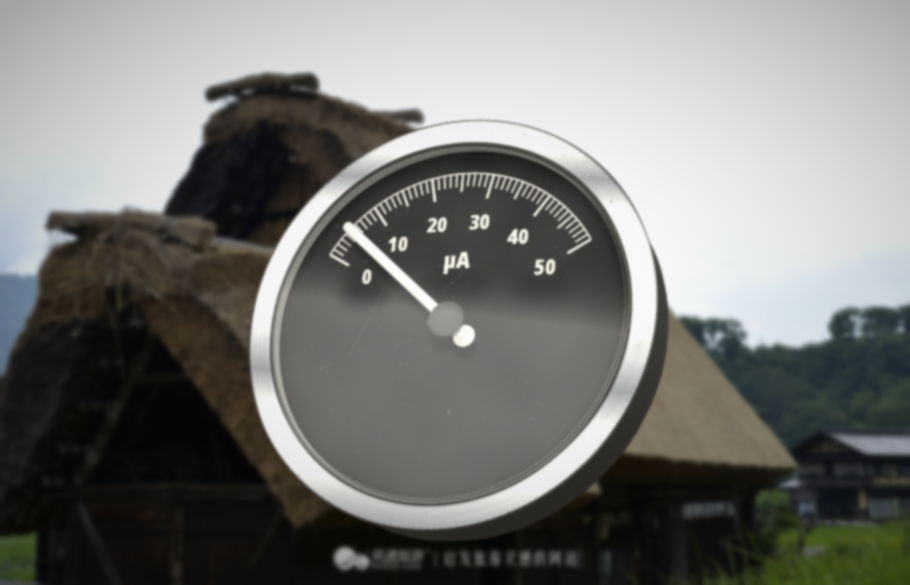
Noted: {"value": 5, "unit": "µA"}
